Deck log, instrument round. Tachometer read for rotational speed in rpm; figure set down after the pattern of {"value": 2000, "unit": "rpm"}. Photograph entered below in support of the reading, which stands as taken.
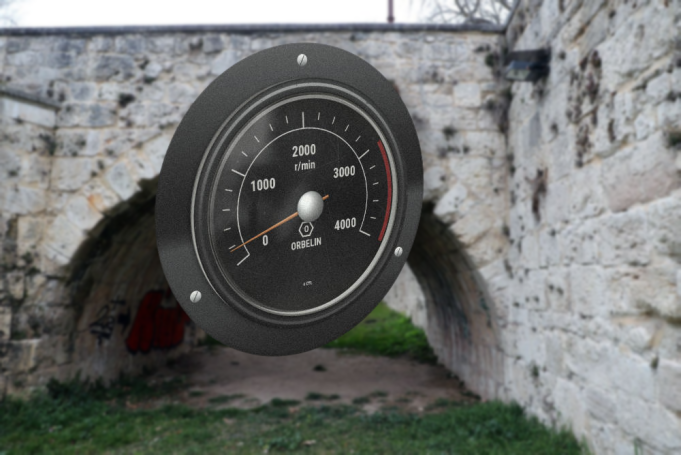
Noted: {"value": 200, "unit": "rpm"}
